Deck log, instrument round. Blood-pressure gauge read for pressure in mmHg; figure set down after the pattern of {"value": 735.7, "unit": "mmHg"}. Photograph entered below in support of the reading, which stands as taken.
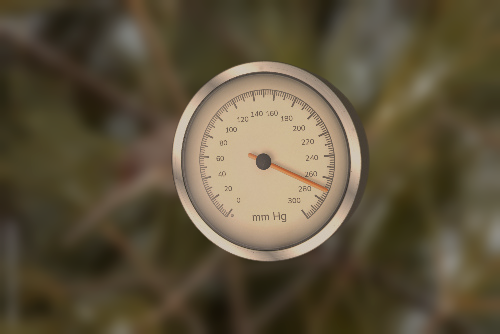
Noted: {"value": 270, "unit": "mmHg"}
